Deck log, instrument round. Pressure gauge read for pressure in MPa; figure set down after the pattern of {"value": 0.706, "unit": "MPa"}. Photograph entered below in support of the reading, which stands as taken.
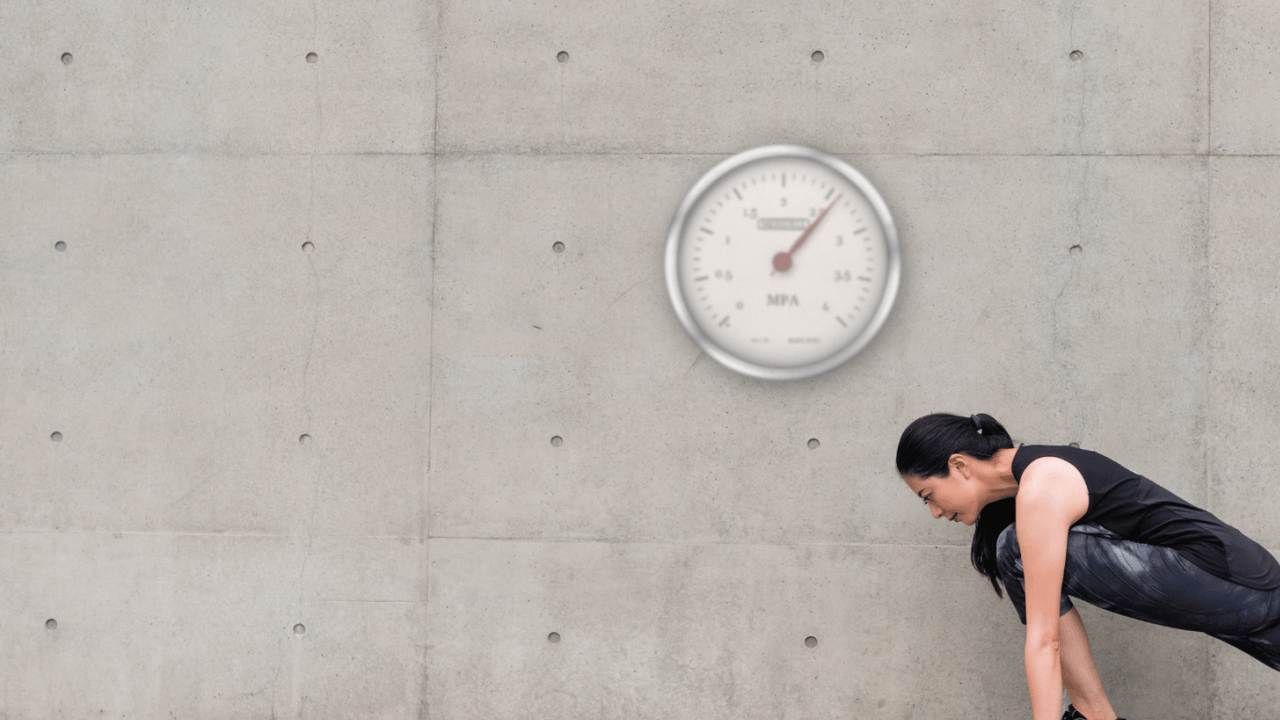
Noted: {"value": 2.6, "unit": "MPa"}
